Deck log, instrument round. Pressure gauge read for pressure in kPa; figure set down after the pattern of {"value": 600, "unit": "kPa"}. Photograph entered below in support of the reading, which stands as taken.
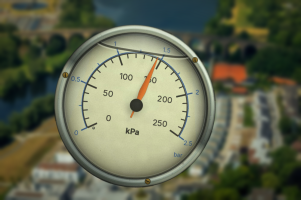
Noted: {"value": 145, "unit": "kPa"}
